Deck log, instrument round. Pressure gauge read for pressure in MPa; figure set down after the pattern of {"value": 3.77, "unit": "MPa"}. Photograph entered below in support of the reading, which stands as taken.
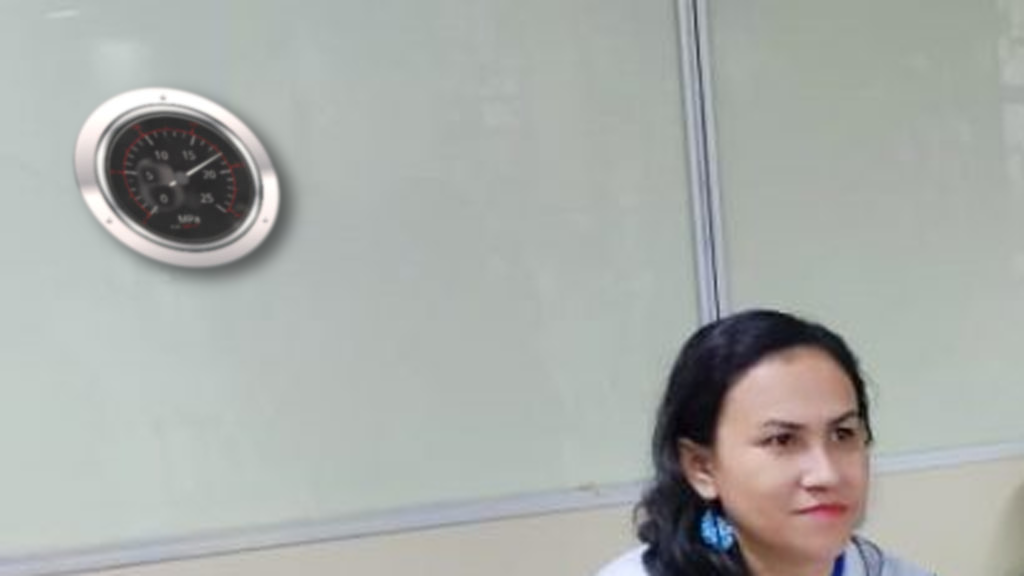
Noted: {"value": 18, "unit": "MPa"}
